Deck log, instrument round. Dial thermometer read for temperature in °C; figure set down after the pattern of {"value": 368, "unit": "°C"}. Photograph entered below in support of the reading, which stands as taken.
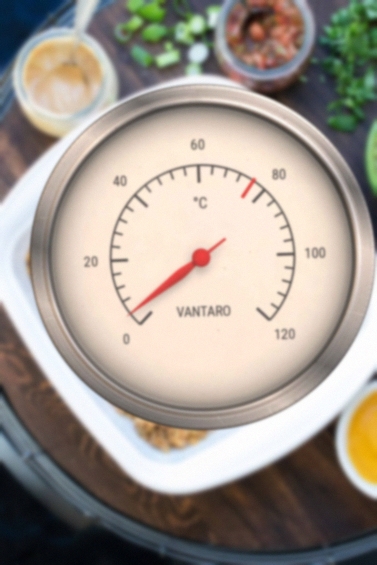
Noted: {"value": 4, "unit": "°C"}
